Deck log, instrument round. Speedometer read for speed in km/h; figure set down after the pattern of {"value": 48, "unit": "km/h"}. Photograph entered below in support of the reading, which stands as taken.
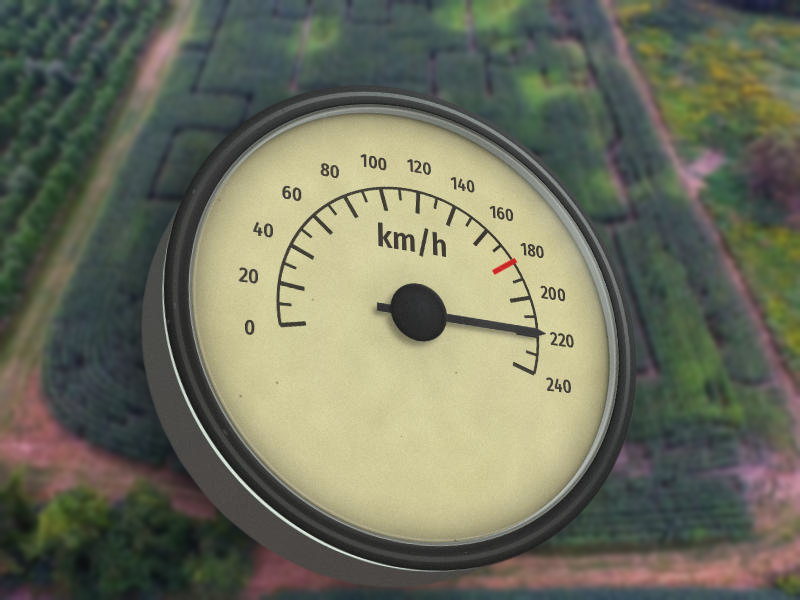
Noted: {"value": 220, "unit": "km/h"}
